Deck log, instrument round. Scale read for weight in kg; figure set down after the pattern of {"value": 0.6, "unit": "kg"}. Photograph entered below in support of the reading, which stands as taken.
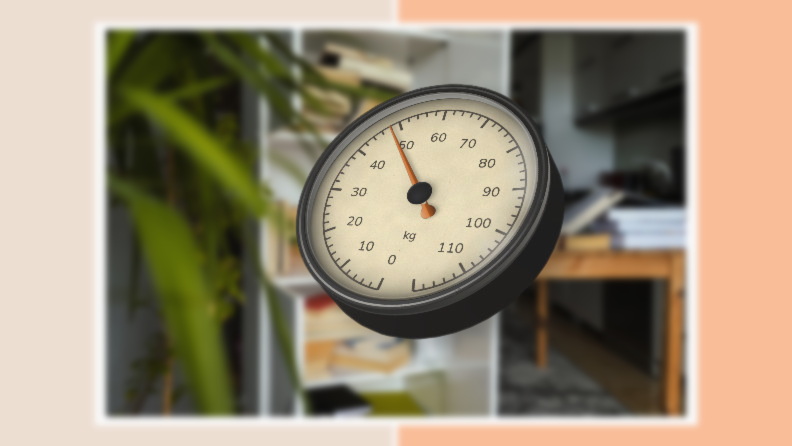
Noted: {"value": 48, "unit": "kg"}
